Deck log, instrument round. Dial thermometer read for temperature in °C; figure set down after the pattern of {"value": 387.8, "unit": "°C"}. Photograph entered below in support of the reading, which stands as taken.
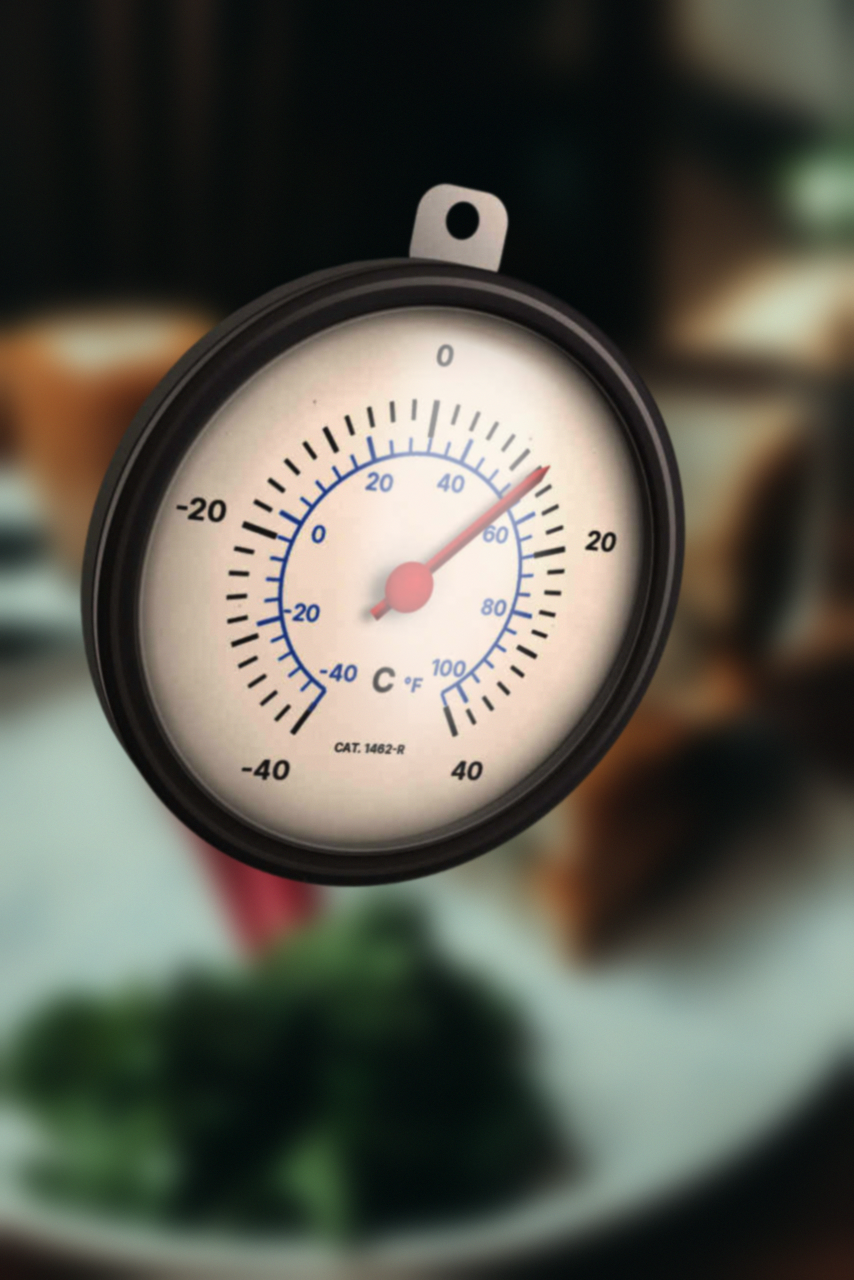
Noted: {"value": 12, "unit": "°C"}
